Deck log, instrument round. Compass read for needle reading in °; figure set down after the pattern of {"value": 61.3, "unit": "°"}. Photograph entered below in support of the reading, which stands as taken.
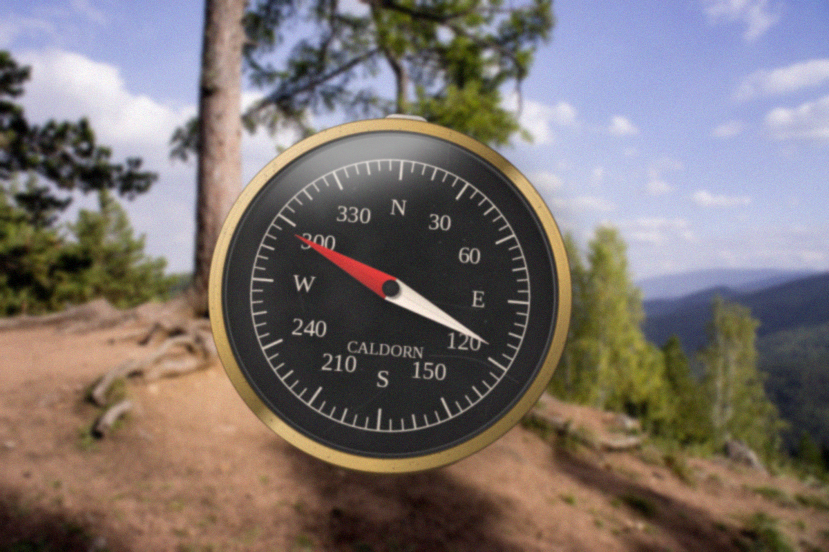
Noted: {"value": 295, "unit": "°"}
